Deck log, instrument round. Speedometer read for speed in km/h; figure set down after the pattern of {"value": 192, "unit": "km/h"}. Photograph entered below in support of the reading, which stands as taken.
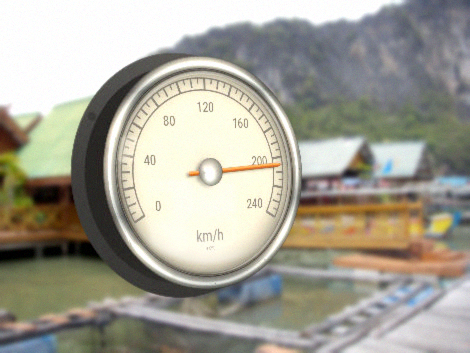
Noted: {"value": 205, "unit": "km/h"}
